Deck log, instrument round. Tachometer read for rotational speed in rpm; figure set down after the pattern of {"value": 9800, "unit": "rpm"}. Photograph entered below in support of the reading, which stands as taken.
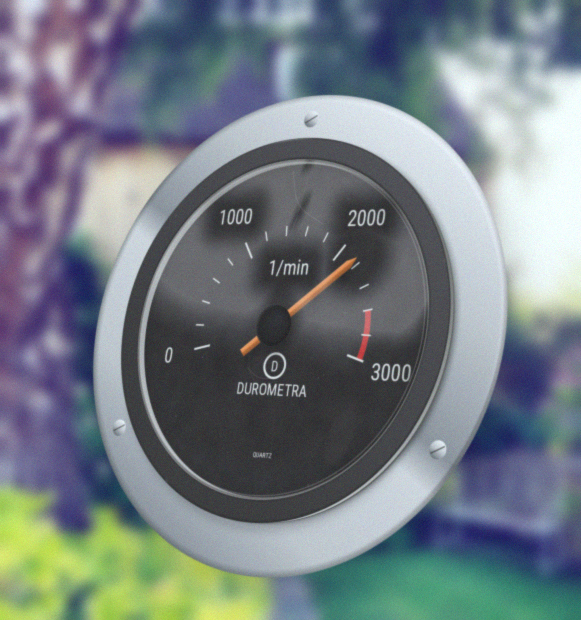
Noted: {"value": 2200, "unit": "rpm"}
